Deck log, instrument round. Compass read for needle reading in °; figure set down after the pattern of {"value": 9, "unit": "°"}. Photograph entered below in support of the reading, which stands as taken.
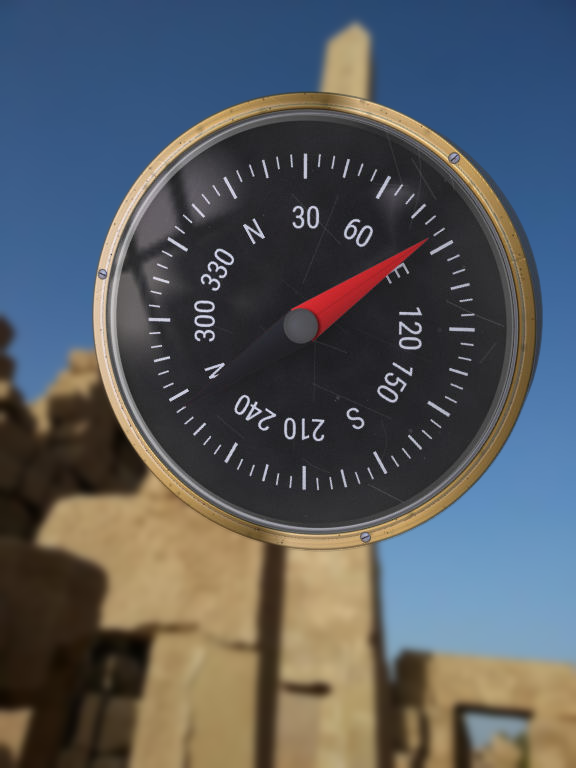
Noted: {"value": 85, "unit": "°"}
